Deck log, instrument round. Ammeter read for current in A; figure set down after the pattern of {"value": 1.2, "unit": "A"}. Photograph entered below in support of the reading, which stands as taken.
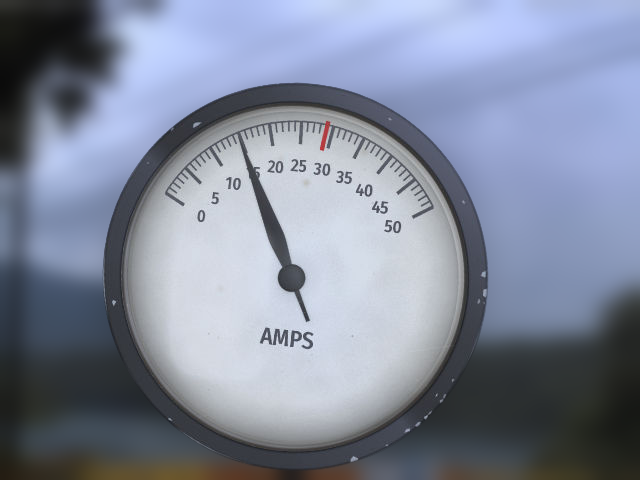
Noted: {"value": 15, "unit": "A"}
